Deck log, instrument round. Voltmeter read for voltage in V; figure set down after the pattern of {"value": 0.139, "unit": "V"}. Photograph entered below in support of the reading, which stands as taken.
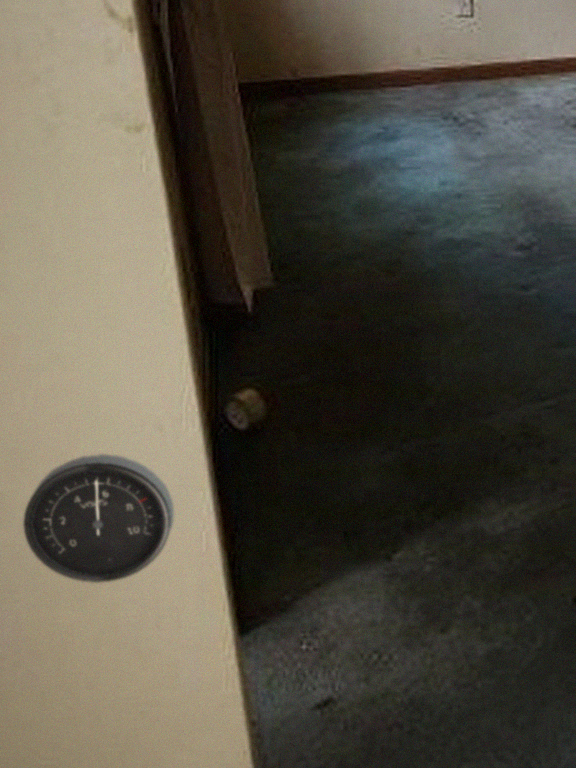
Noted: {"value": 5.5, "unit": "V"}
